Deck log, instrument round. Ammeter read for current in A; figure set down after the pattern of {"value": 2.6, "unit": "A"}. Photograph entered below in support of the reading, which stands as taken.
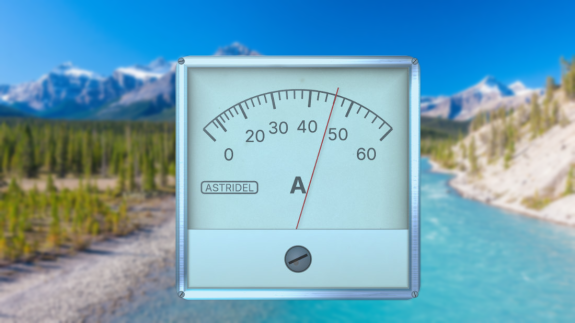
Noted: {"value": 46, "unit": "A"}
